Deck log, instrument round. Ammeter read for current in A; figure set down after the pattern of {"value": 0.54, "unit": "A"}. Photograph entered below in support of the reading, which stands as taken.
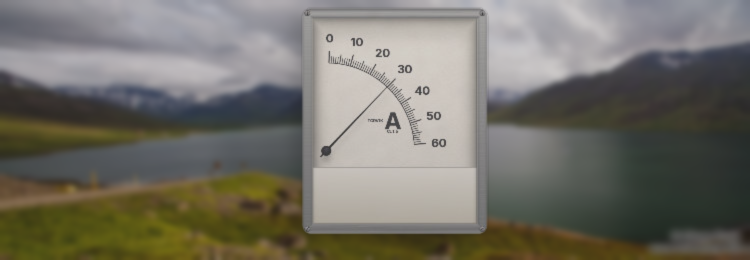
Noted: {"value": 30, "unit": "A"}
